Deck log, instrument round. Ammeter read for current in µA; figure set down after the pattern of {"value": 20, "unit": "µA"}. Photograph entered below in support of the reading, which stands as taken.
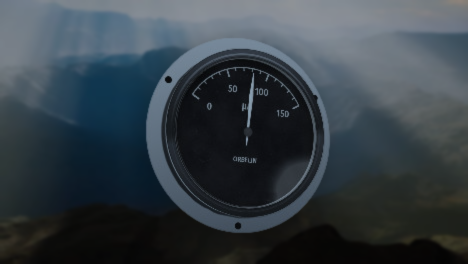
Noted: {"value": 80, "unit": "µA"}
